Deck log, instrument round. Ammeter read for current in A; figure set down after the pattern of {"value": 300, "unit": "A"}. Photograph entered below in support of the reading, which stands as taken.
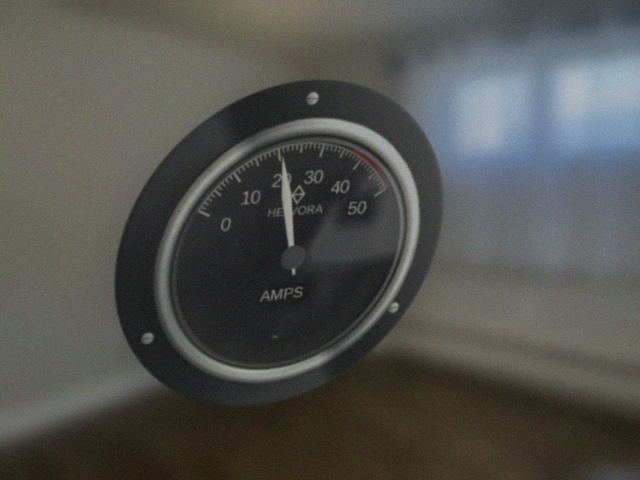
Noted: {"value": 20, "unit": "A"}
